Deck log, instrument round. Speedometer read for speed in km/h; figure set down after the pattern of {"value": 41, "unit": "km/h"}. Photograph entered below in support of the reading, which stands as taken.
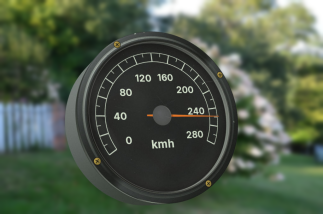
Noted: {"value": 250, "unit": "km/h"}
